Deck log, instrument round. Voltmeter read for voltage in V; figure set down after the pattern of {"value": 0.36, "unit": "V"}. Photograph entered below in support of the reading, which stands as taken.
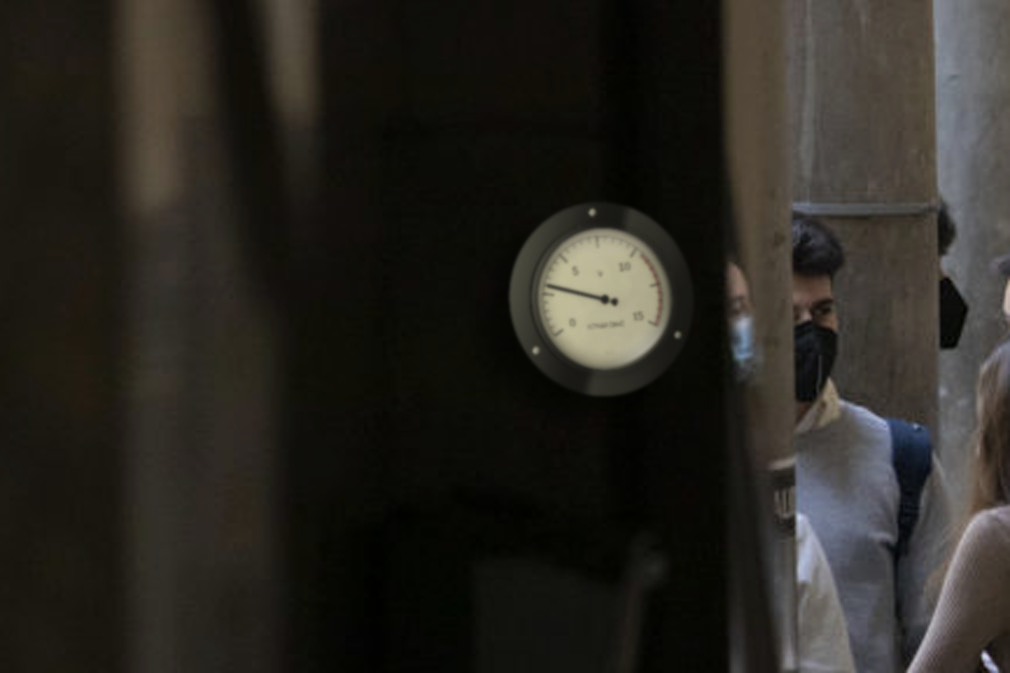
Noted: {"value": 3, "unit": "V"}
